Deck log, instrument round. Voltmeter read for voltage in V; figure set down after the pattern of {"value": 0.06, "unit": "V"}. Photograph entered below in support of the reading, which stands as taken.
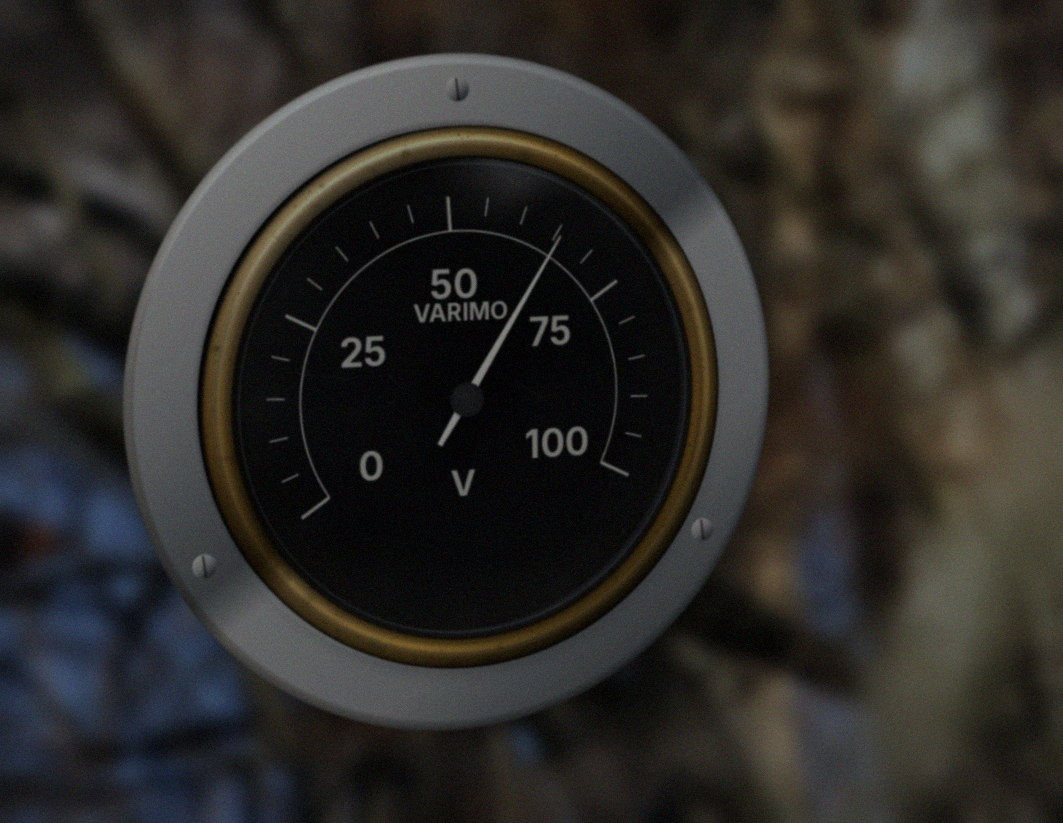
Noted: {"value": 65, "unit": "V"}
